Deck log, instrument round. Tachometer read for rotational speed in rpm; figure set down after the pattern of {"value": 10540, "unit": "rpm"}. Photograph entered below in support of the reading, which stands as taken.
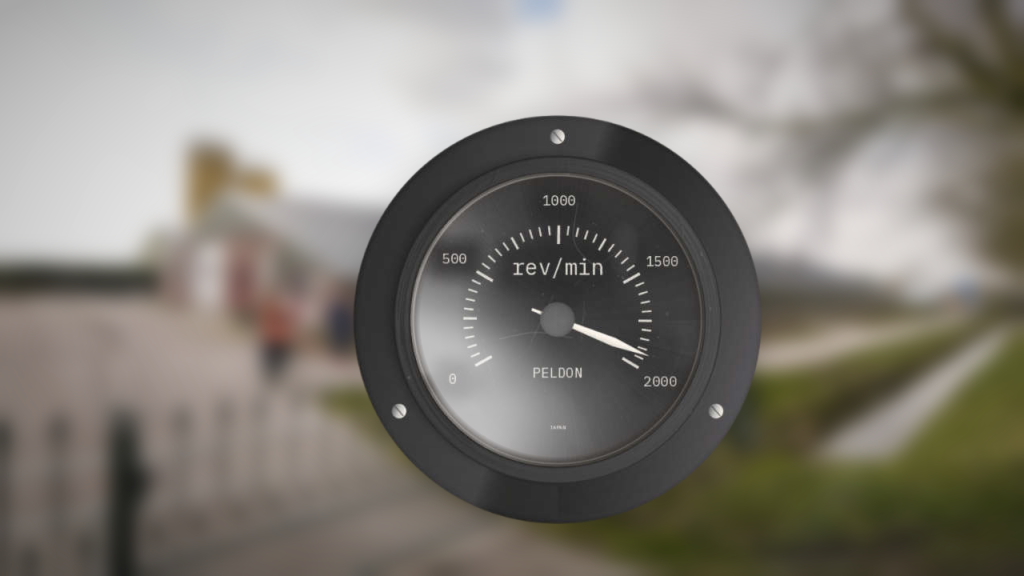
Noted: {"value": 1925, "unit": "rpm"}
